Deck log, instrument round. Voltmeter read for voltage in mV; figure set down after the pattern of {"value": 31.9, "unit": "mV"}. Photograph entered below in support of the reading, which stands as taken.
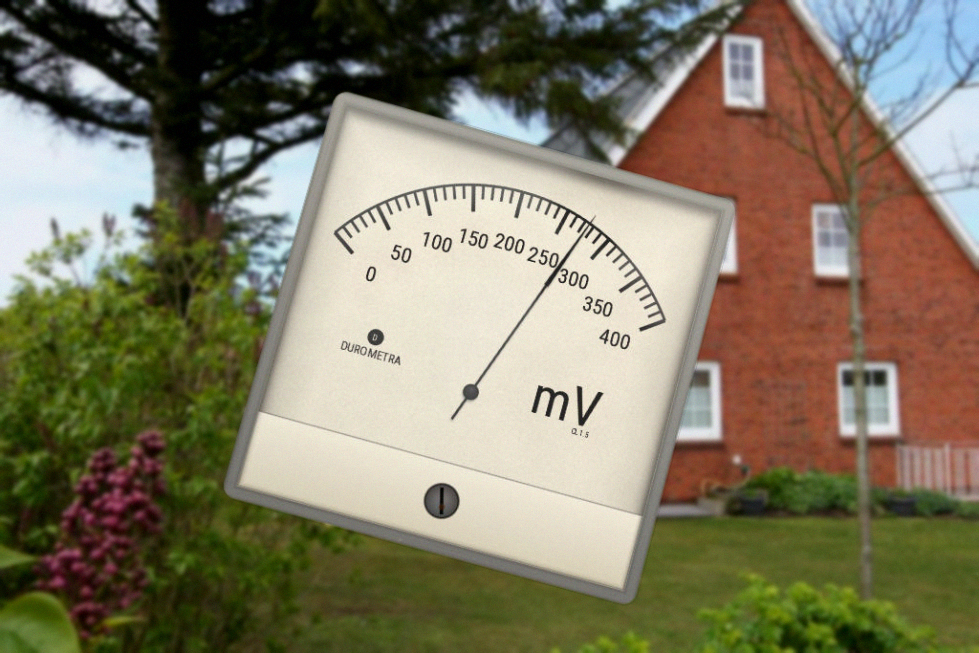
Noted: {"value": 275, "unit": "mV"}
